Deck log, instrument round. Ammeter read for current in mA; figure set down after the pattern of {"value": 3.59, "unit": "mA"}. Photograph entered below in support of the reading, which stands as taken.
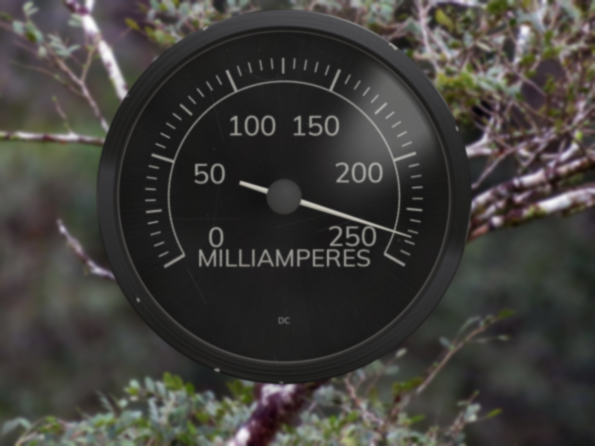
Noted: {"value": 237.5, "unit": "mA"}
